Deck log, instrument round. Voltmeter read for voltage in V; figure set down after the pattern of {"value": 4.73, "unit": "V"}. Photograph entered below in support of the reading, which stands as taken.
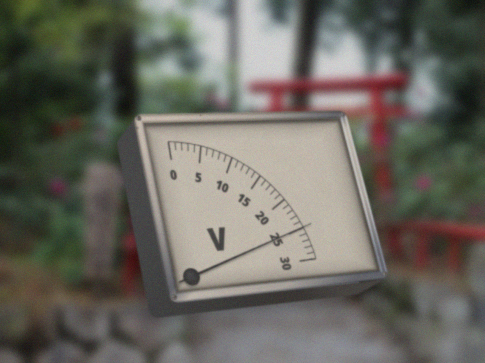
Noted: {"value": 25, "unit": "V"}
